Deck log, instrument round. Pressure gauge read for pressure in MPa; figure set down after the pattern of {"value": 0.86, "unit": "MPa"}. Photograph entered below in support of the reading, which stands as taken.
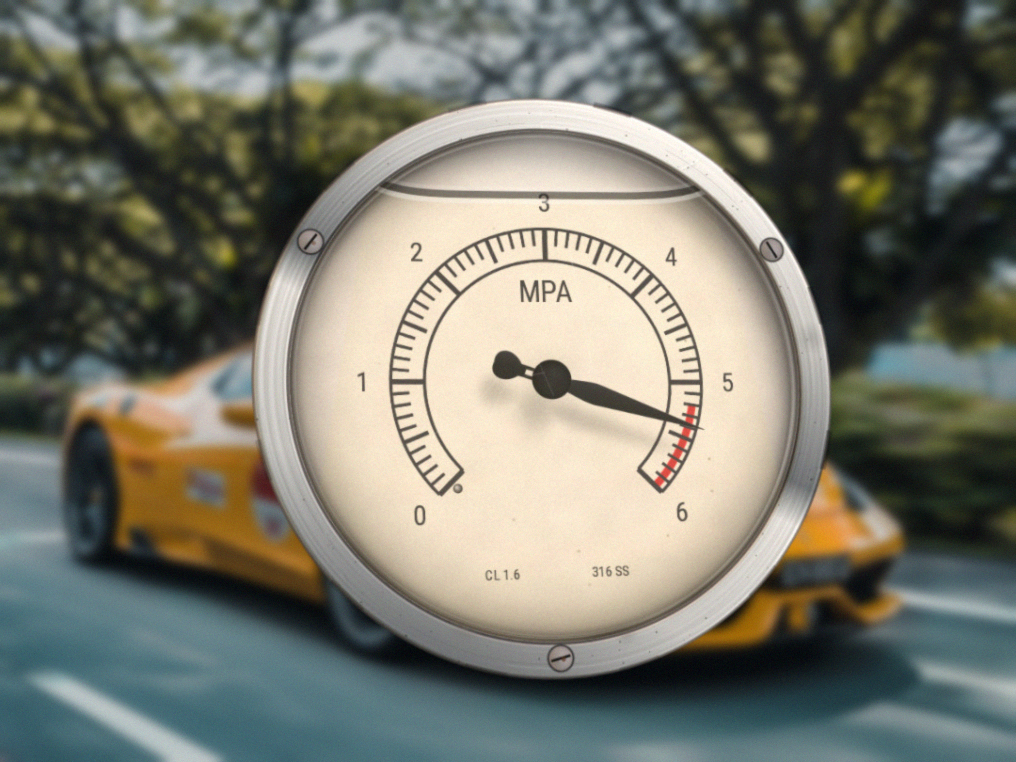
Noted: {"value": 5.4, "unit": "MPa"}
